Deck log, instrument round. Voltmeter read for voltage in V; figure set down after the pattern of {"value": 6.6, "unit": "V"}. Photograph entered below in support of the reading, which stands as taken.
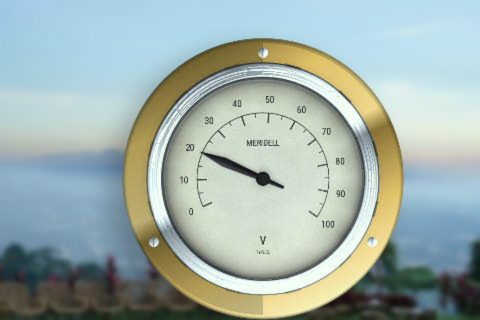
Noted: {"value": 20, "unit": "V"}
